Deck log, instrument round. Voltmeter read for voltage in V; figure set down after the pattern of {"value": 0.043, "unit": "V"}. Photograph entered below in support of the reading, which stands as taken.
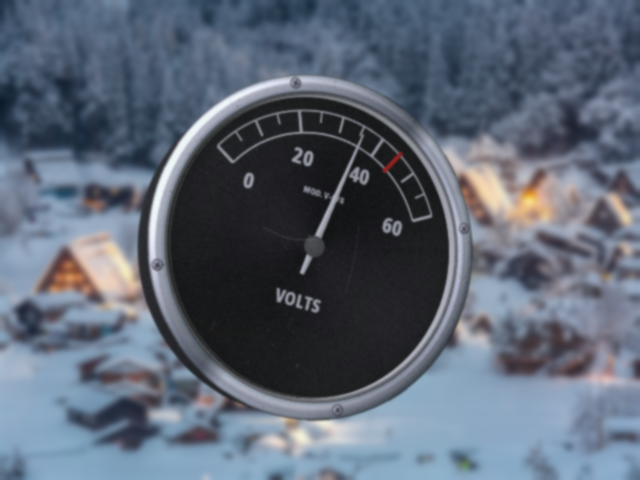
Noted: {"value": 35, "unit": "V"}
